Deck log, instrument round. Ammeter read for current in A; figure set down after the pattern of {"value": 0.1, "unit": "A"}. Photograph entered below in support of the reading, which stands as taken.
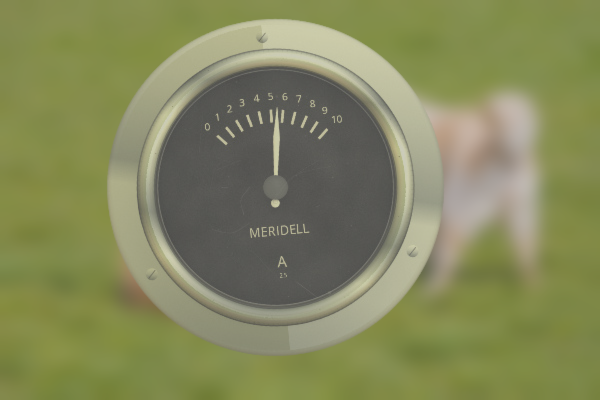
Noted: {"value": 5.5, "unit": "A"}
